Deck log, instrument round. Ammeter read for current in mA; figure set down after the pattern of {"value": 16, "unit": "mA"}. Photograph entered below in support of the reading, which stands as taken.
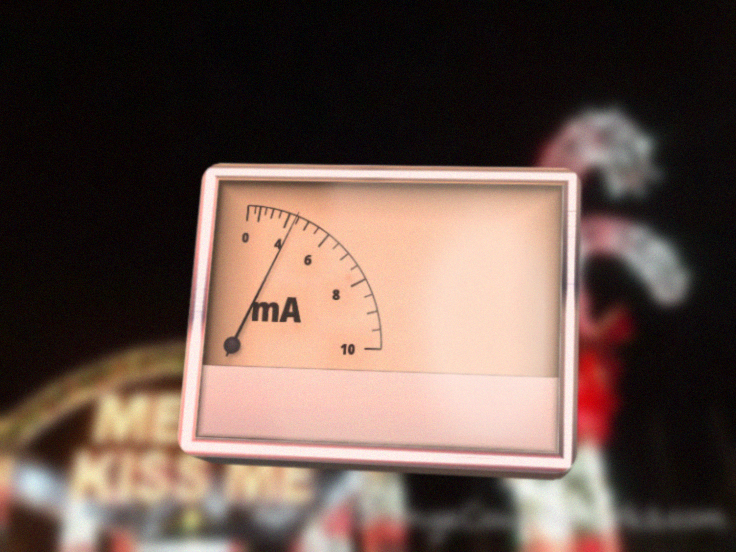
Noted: {"value": 4.5, "unit": "mA"}
